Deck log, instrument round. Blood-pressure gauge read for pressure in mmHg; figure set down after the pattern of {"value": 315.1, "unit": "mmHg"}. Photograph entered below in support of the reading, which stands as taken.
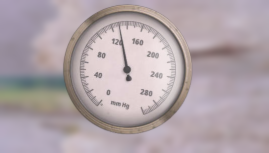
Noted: {"value": 130, "unit": "mmHg"}
